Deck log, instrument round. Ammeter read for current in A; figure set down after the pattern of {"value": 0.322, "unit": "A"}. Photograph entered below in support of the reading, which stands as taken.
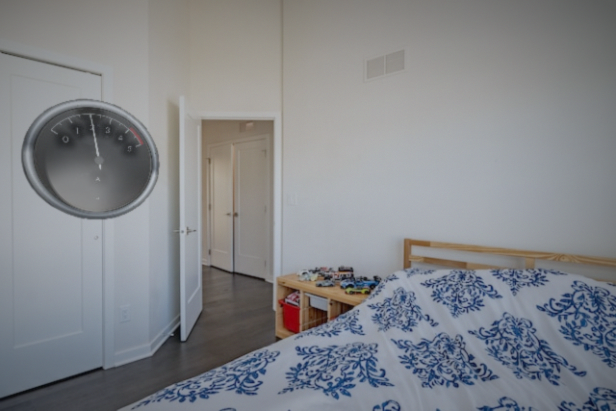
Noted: {"value": 2, "unit": "A"}
